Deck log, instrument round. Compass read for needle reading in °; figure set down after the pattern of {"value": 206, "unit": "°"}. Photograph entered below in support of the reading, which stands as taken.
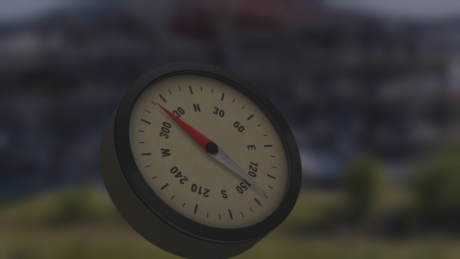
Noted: {"value": 320, "unit": "°"}
